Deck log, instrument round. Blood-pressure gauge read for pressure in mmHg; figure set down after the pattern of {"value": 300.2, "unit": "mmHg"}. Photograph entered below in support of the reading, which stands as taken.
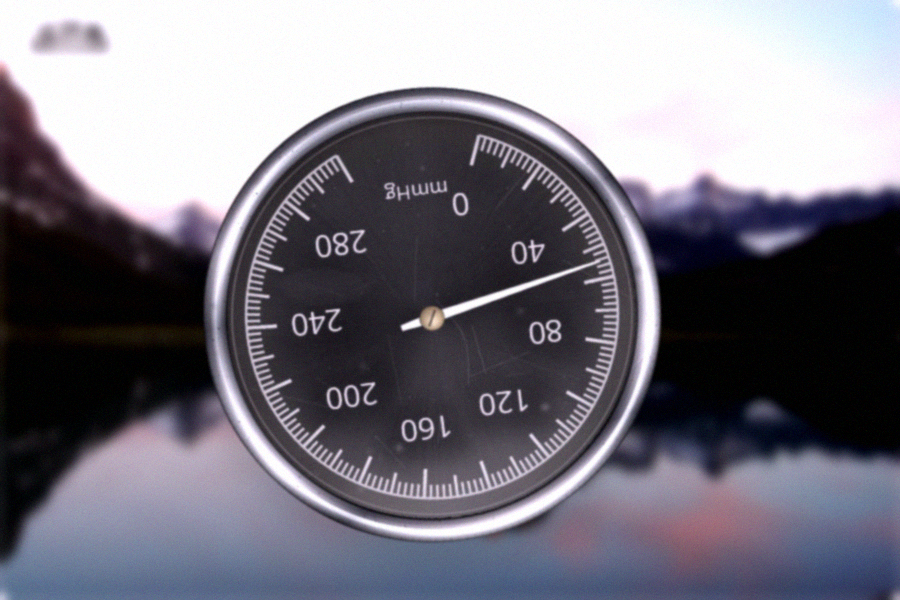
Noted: {"value": 54, "unit": "mmHg"}
